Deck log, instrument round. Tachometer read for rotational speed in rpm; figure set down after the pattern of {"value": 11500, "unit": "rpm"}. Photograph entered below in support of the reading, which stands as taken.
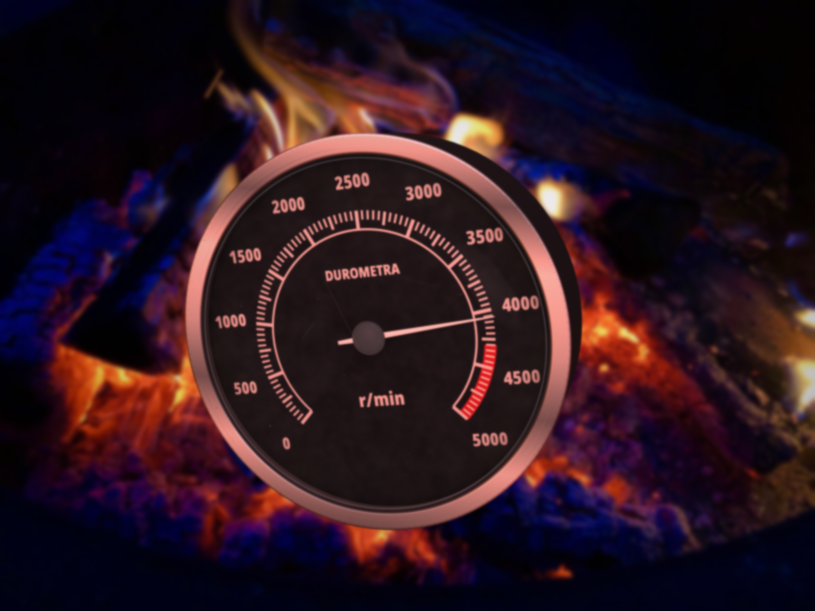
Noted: {"value": 4050, "unit": "rpm"}
